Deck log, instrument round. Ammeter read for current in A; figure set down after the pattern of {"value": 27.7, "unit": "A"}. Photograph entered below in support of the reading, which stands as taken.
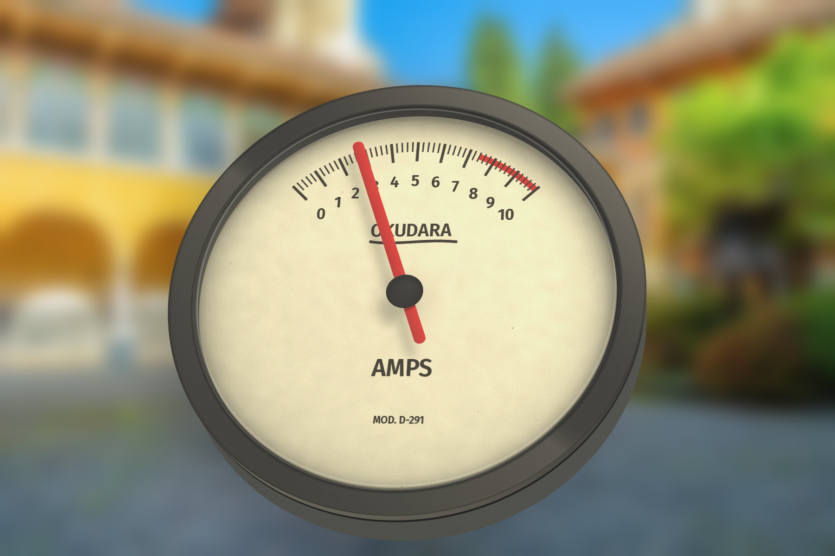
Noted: {"value": 2.8, "unit": "A"}
